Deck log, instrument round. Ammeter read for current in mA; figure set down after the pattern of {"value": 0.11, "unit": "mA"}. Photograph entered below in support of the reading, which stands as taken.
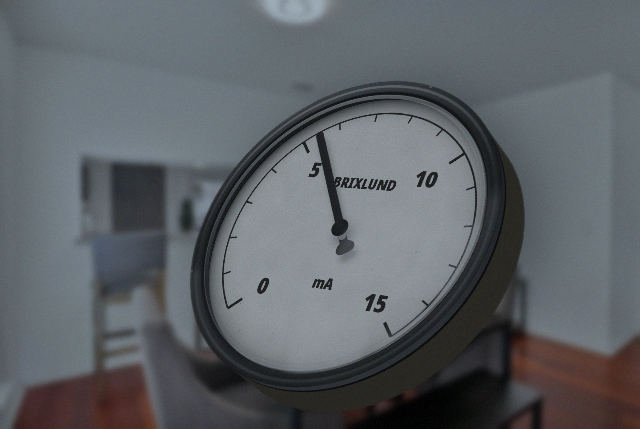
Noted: {"value": 5.5, "unit": "mA"}
